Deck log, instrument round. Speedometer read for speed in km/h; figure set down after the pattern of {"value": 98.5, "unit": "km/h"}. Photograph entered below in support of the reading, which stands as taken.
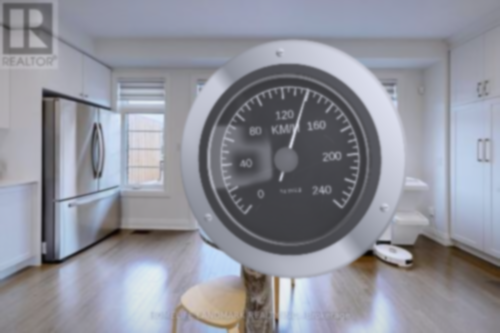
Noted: {"value": 140, "unit": "km/h"}
